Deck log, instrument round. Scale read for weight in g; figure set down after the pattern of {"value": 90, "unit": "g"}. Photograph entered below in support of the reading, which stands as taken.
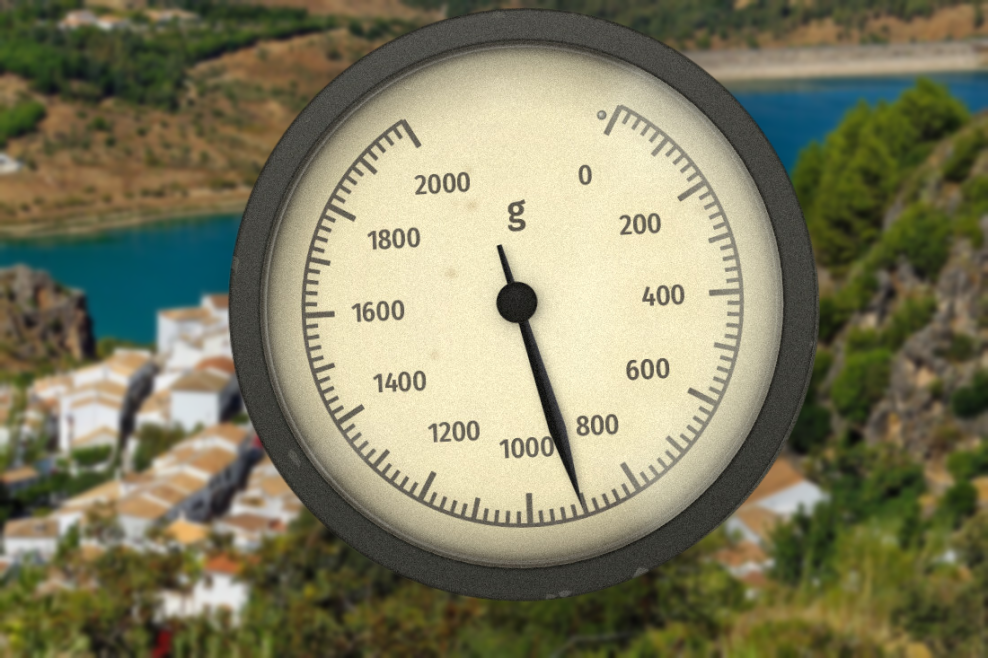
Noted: {"value": 900, "unit": "g"}
